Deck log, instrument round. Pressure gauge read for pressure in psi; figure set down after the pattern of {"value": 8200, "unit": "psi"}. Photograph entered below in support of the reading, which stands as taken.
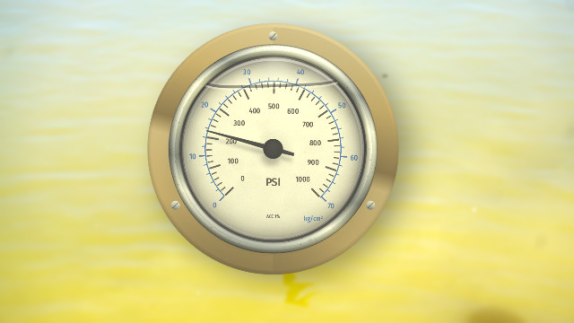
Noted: {"value": 220, "unit": "psi"}
